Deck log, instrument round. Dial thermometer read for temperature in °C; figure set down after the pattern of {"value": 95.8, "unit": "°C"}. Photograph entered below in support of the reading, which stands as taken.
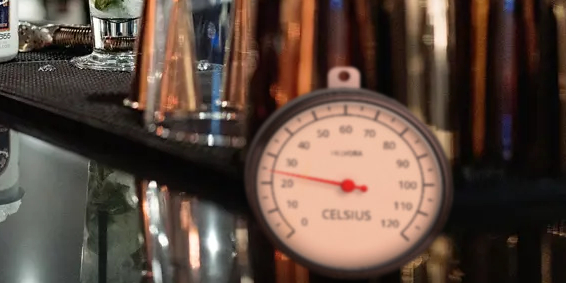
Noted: {"value": 25, "unit": "°C"}
